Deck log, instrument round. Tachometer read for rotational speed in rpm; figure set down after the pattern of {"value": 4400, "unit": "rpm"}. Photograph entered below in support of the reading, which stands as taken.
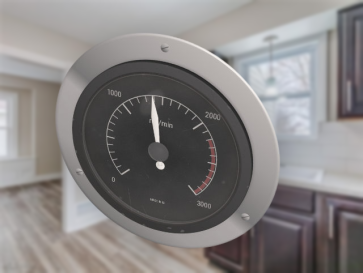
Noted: {"value": 1400, "unit": "rpm"}
